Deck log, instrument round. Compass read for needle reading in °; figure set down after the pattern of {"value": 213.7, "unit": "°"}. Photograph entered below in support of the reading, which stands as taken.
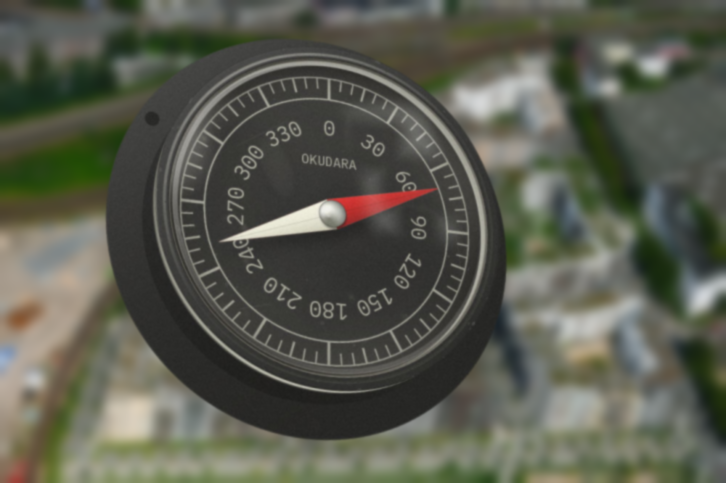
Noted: {"value": 70, "unit": "°"}
